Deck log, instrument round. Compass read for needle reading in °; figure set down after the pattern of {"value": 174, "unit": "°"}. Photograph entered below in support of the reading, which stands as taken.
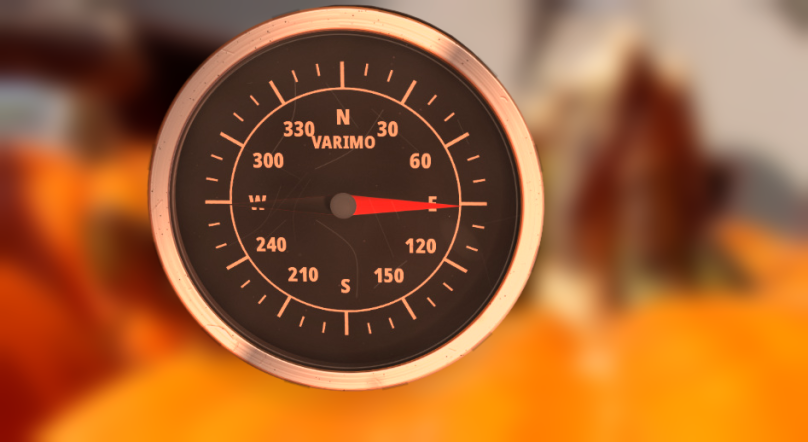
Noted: {"value": 90, "unit": "°"}
